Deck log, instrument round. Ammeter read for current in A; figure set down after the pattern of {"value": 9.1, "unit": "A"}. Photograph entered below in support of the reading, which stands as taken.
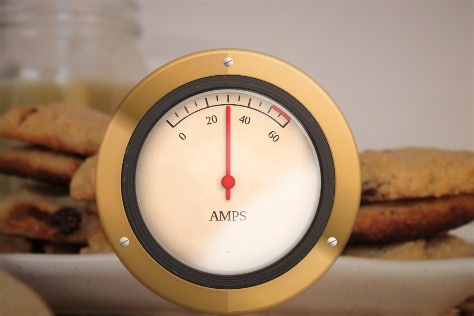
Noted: {"value": 30, "unit": "A"}
